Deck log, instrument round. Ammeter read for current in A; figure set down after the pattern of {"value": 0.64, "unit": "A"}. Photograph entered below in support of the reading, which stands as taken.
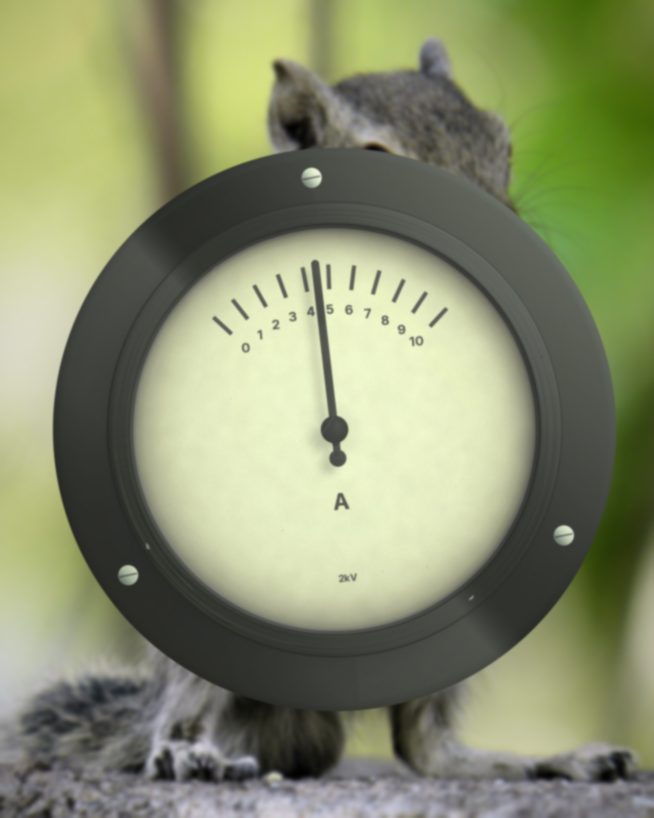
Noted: {"value": 4.5, "unit": "A"}
